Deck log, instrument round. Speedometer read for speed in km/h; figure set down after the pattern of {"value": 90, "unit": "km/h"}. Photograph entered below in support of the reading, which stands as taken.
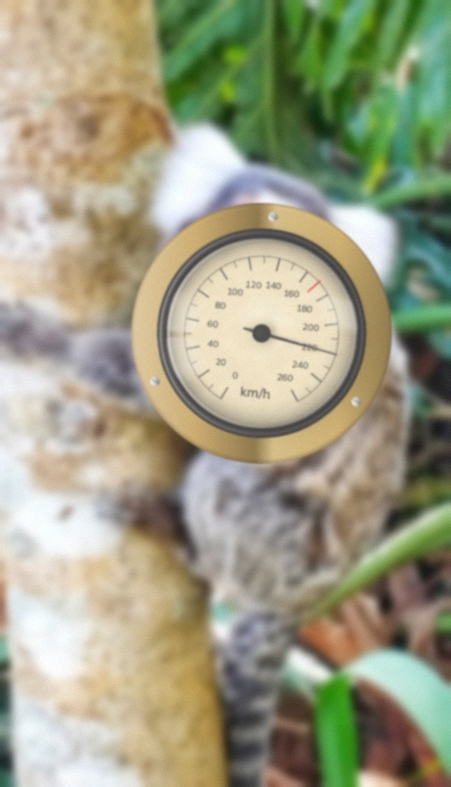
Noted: {"value": 220, "unit": "km/h"}
